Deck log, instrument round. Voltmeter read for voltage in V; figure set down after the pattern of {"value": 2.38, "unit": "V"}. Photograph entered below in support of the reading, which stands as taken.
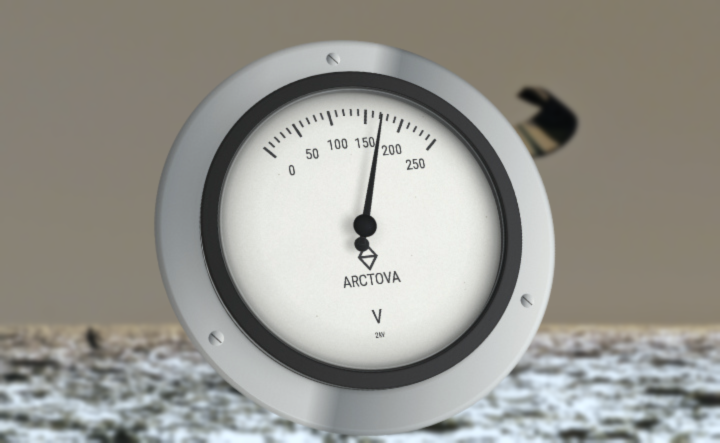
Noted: {"value": 170, "unit": "V"}
